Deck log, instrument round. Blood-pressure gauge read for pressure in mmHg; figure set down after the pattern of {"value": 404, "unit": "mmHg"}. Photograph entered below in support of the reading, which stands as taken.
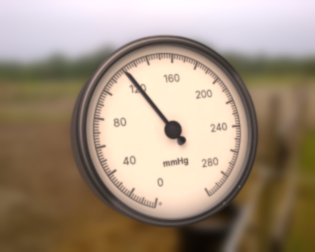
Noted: {"value": 120, "unit": "mmHg"}
